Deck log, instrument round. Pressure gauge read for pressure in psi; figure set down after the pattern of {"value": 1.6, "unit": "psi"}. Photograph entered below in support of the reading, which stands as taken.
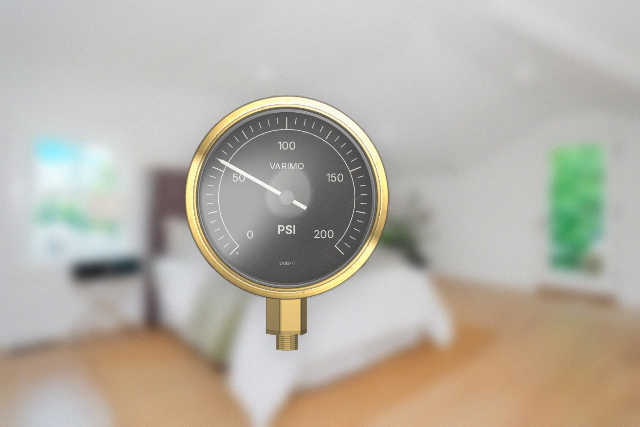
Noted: {"value": 55, "unit": "psi"}
